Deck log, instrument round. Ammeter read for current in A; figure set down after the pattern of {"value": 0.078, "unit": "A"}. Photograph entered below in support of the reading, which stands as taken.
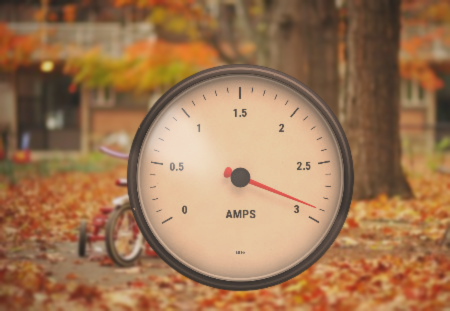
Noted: {"value": 2.9, "unit": "A"}
